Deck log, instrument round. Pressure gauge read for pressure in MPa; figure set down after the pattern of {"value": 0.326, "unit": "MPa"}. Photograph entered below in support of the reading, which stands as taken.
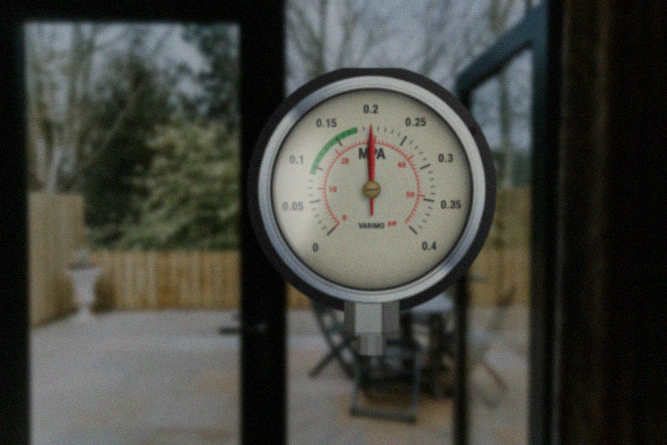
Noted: {"value": 0.2, "unit": "MPa"}
